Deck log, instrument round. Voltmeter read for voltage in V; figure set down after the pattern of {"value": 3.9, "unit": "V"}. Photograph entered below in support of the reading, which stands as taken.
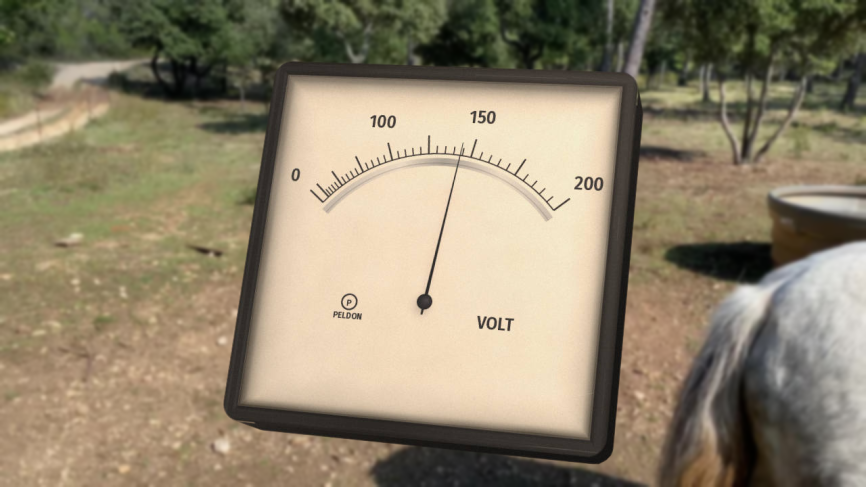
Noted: {"value": 145, "unit": "V"}
